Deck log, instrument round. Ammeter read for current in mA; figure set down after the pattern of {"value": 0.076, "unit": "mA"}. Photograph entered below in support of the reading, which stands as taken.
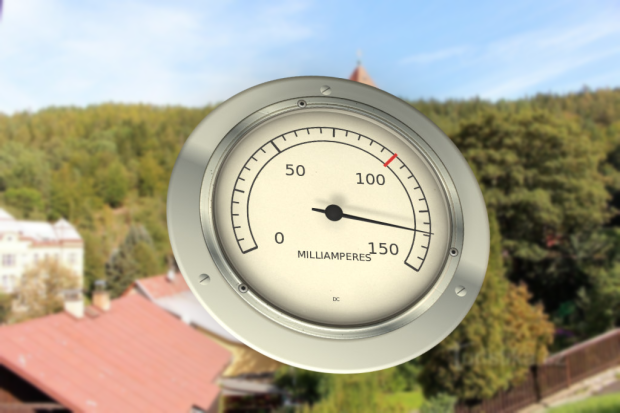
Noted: {"value": 135, "unit": "mA"}
